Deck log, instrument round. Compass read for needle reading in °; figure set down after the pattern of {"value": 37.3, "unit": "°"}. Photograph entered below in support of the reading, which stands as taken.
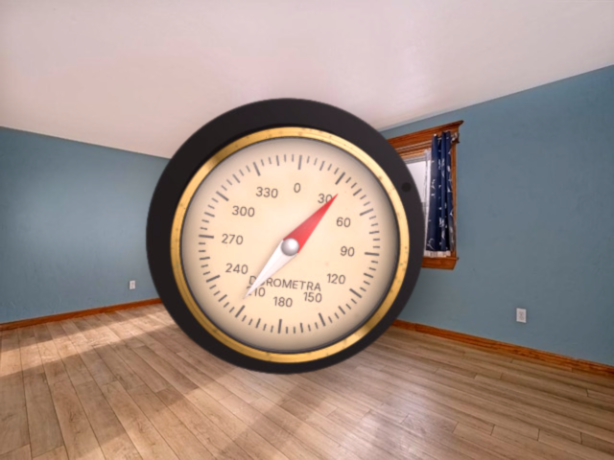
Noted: {"value": 35, "unit": "°"}
